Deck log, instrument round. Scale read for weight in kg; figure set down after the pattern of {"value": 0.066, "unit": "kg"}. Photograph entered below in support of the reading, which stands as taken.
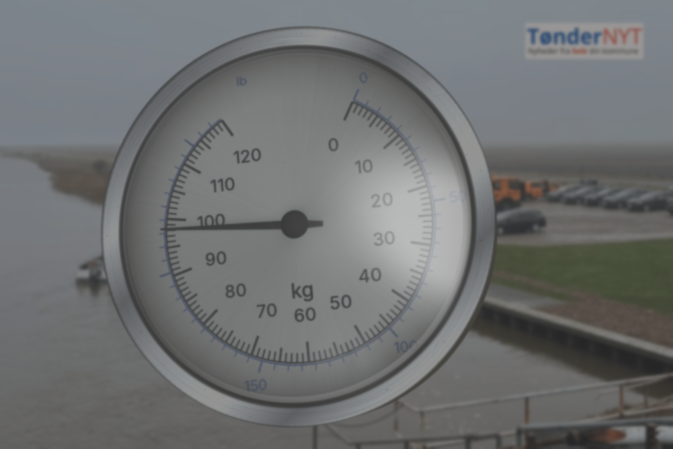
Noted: {"value": 98, "unit": "kg"}
